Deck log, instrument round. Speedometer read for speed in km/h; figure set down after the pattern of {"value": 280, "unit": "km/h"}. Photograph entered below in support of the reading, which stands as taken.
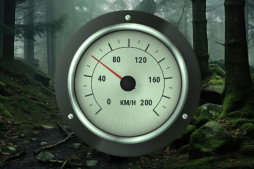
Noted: {"value": 60, "unit": "km/h"}
